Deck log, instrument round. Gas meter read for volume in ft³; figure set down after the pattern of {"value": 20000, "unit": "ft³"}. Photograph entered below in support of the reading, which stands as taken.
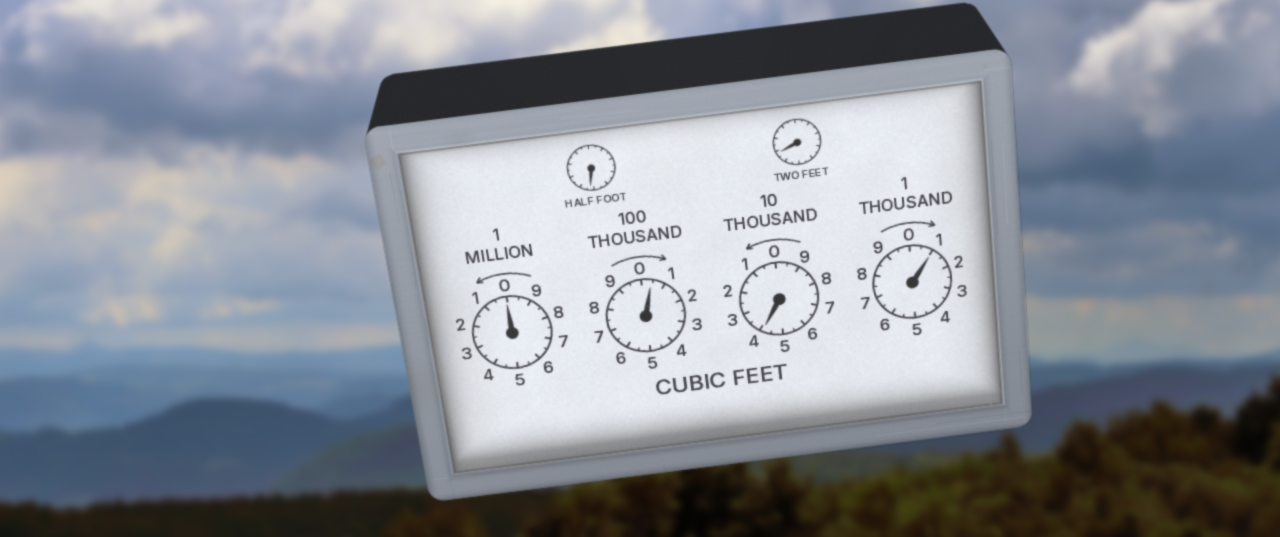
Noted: {"value": 4100, "unit": "ft³"}
